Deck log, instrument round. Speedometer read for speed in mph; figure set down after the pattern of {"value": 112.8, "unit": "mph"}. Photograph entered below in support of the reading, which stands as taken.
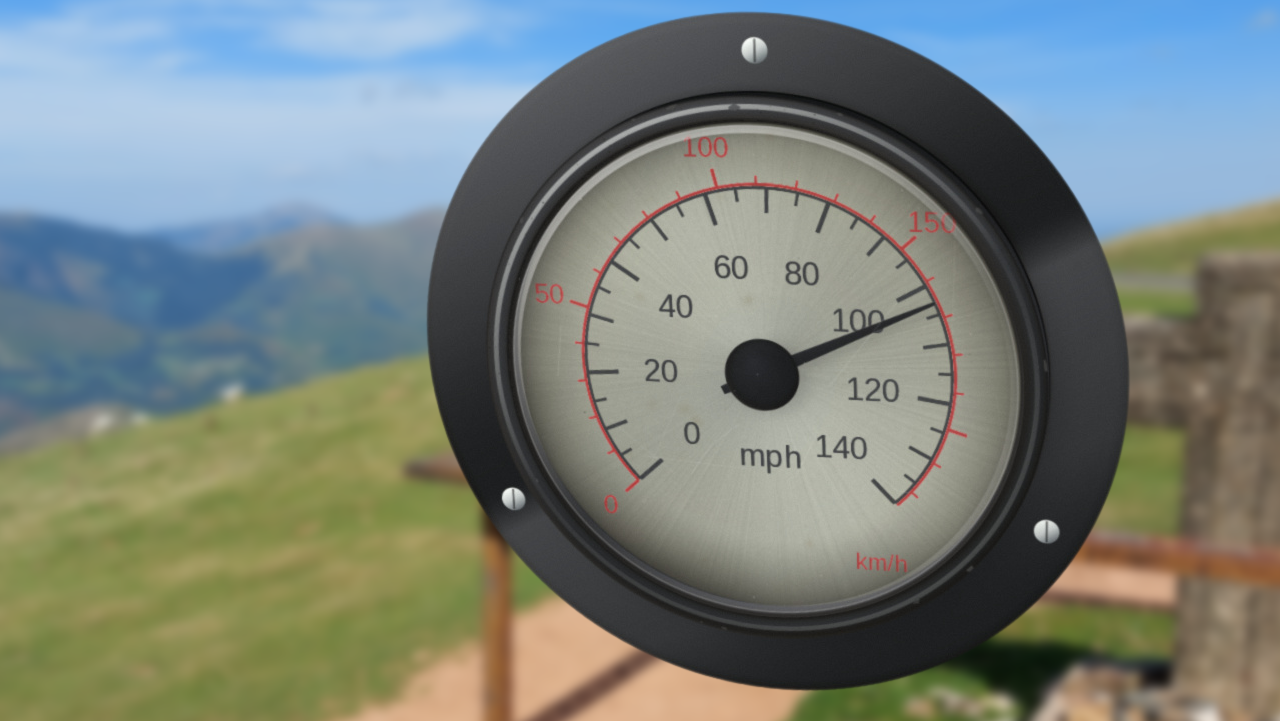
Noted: {"value": 102.5, "unit": "mph"}
